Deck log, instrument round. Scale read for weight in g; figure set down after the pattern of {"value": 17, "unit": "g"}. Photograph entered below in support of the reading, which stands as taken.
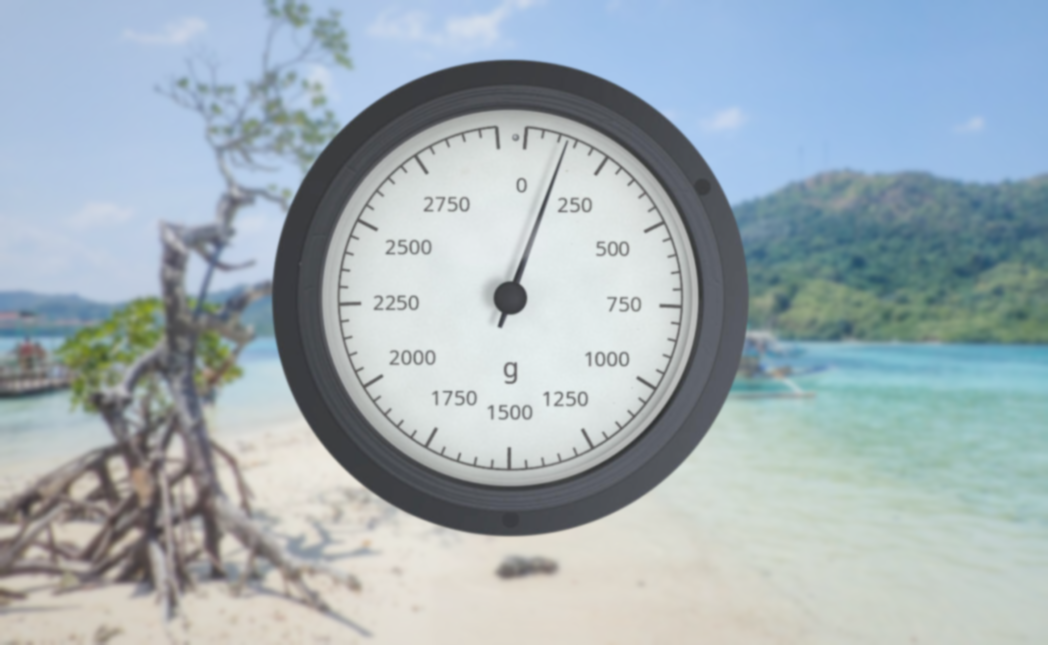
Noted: {"value": 125, "unit": "g"}
